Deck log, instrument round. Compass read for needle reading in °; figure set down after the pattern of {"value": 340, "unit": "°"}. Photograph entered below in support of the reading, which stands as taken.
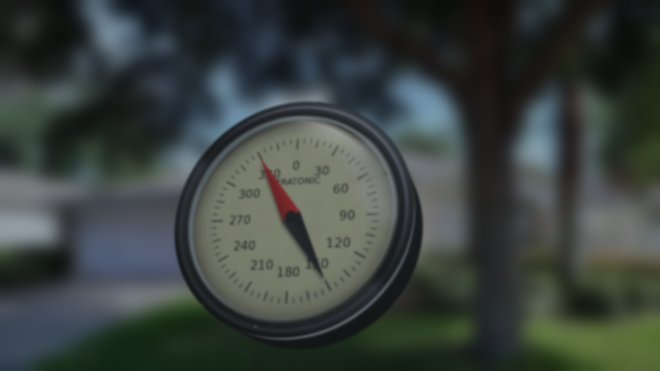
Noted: {"value": 330, "unit": "°"}
